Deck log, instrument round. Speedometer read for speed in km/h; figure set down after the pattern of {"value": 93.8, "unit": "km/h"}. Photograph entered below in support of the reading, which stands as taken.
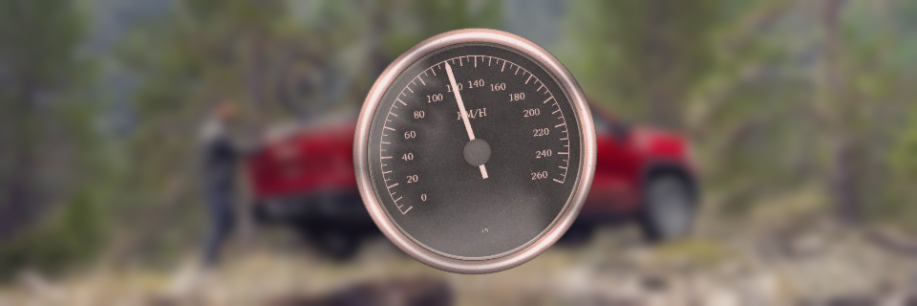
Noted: {"value": 120, "unit": "km/h"}
